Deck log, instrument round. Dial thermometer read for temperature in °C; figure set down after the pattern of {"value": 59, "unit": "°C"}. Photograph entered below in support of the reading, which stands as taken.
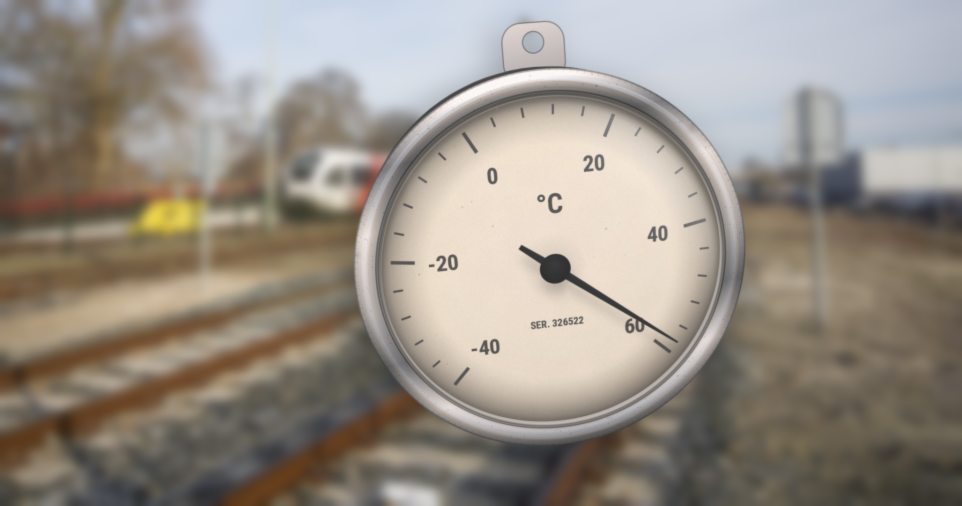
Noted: {"value": 58, "unit": "°C"}
